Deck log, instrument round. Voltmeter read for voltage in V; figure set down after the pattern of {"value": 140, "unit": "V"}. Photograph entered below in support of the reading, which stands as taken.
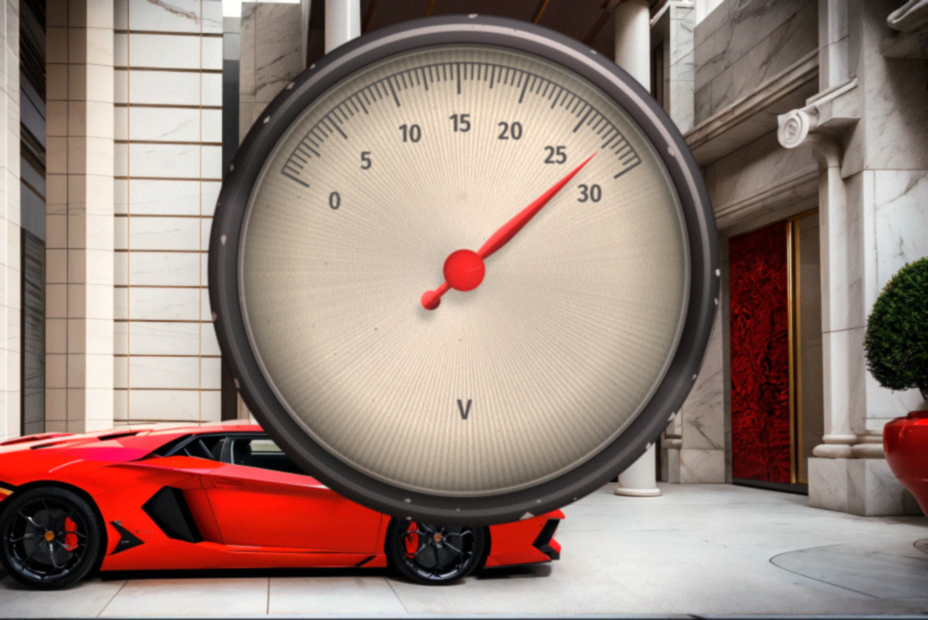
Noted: {"value": 27.5, "unit": "V"}
